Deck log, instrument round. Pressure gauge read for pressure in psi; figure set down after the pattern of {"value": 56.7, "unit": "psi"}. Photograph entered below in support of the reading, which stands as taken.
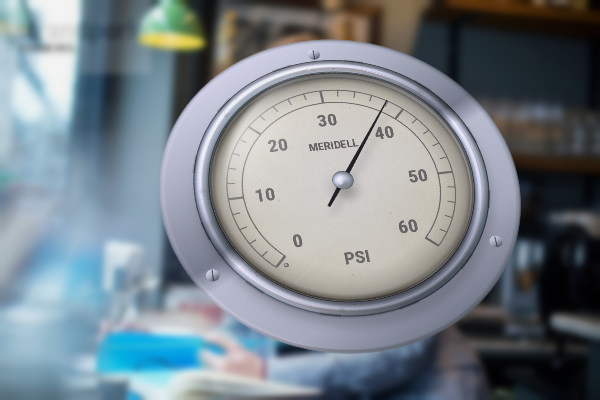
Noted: {"value": 38, "unit": "psi"}
